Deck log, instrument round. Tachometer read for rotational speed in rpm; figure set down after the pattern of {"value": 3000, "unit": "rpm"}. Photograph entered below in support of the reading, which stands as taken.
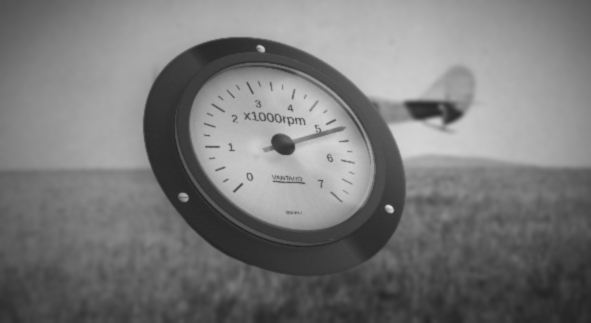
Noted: {"value": 5250, "unit": "rpm"}
